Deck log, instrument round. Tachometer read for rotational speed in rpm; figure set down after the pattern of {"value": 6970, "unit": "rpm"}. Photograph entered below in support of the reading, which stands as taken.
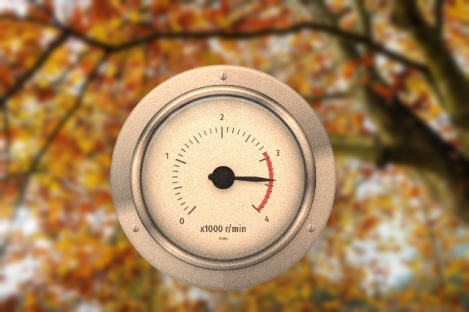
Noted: {"value": 3400, "unit": "rpm"}
